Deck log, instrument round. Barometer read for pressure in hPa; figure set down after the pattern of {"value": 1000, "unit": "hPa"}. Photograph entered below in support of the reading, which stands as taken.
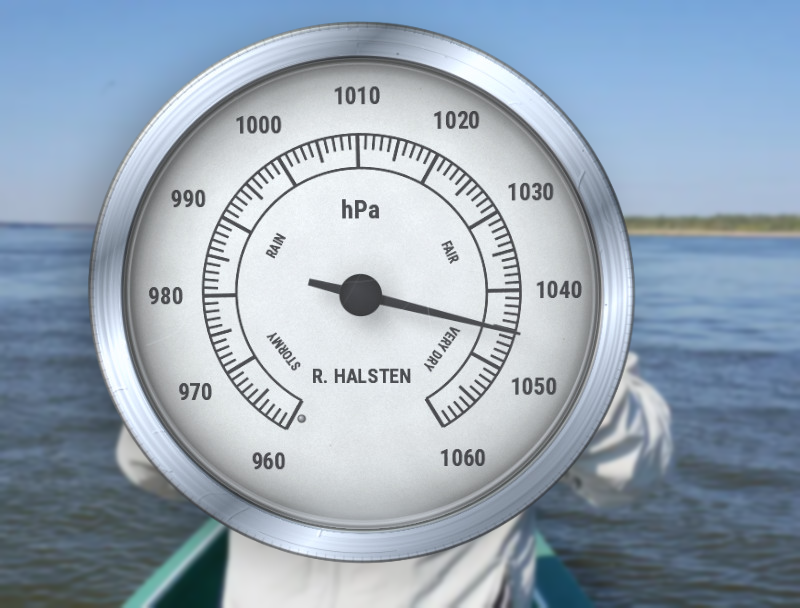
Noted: {"value": 1045, "unit": "hPa"}
